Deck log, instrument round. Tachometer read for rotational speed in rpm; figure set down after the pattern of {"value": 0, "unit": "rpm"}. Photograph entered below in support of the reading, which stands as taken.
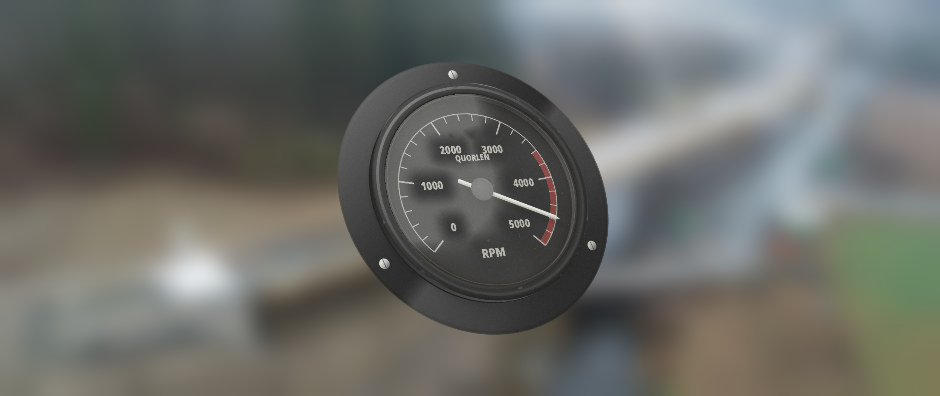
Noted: {"value": 4600, "unit": "rpm"}
